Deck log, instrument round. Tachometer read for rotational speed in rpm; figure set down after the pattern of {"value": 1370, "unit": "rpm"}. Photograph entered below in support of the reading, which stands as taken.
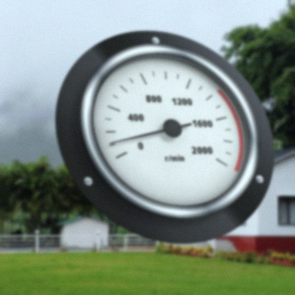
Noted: {"value": 100, "unit": "rpm"}
